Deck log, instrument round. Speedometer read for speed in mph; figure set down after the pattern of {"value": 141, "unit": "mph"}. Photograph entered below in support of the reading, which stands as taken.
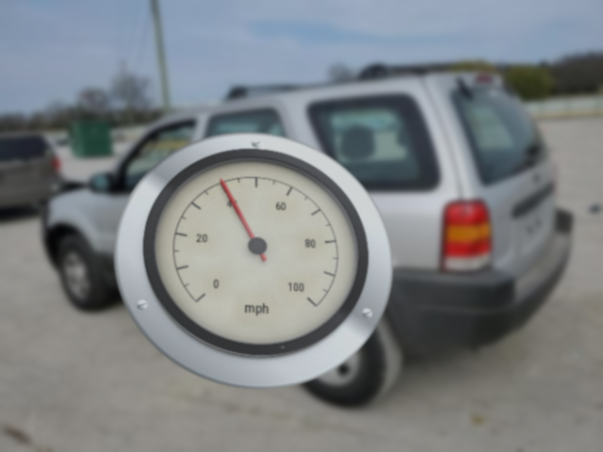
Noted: {"value": 40, "unit": "mph"}
